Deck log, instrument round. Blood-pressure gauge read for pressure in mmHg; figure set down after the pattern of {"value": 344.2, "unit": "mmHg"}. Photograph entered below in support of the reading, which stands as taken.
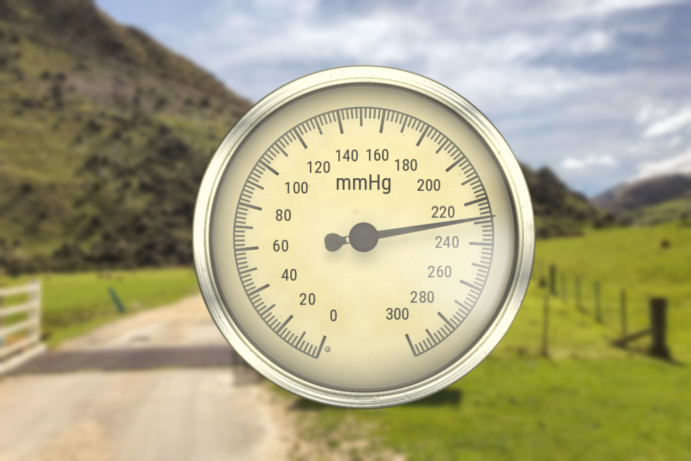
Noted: {"value": 228, "unit": "mmHg"}
